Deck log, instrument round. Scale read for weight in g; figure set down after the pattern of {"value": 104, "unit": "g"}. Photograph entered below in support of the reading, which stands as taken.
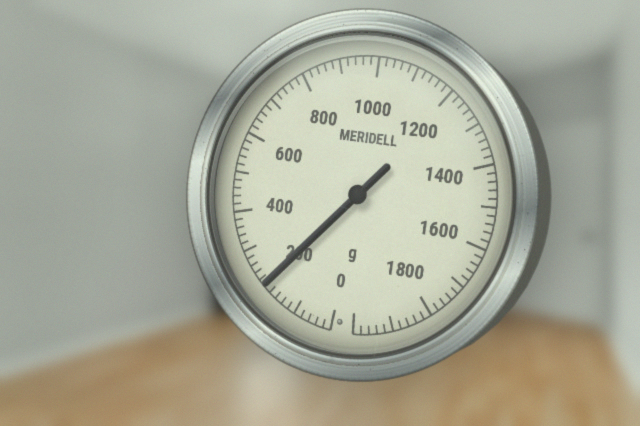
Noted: {"value": 200, "unit": "g"}
